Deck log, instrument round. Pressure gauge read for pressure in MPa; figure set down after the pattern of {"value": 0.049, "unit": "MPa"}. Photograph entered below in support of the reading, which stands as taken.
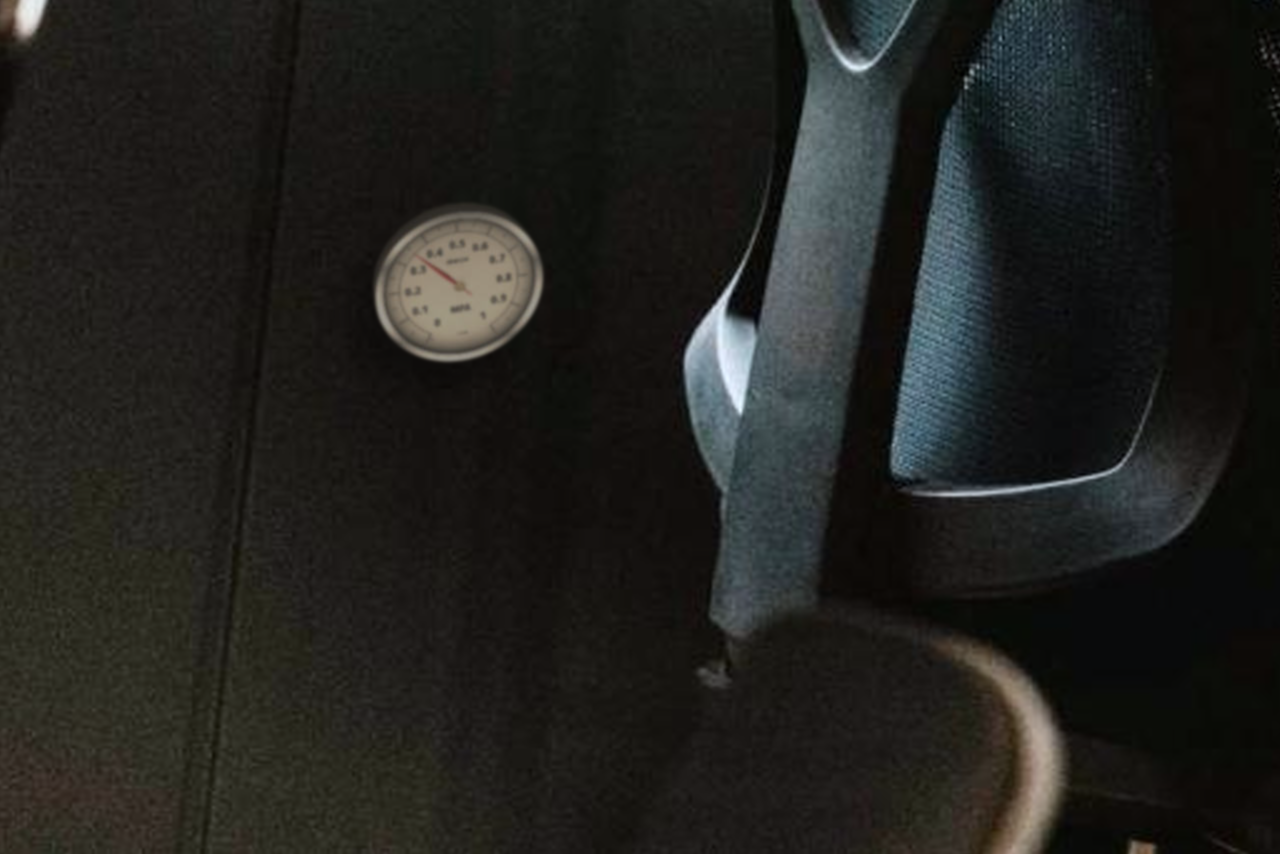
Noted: {"value": 0.35, "unit": "MPa"}
